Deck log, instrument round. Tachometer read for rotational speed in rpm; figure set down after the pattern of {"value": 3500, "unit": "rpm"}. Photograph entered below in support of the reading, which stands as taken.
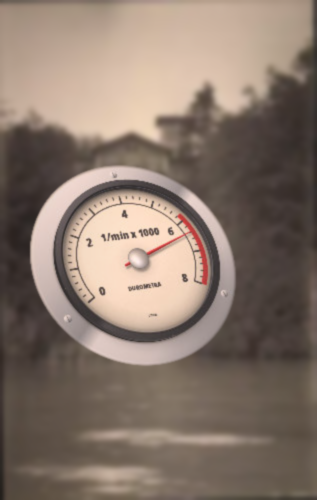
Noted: {"value": 6400, "unit": "rpm"}
